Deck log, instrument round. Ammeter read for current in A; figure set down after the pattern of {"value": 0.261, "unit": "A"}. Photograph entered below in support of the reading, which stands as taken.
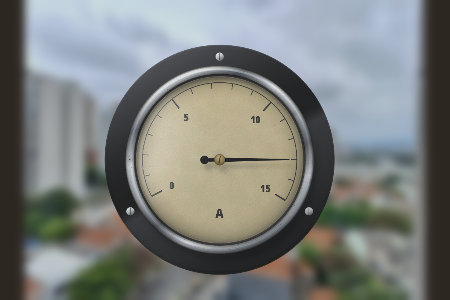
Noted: {"value": 13, "unit": "A"}
